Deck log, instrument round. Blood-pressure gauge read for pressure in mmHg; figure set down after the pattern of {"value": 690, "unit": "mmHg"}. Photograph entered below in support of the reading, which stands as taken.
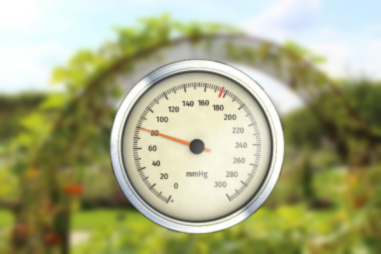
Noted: {"value": 80, "unit": "mmHg"}
